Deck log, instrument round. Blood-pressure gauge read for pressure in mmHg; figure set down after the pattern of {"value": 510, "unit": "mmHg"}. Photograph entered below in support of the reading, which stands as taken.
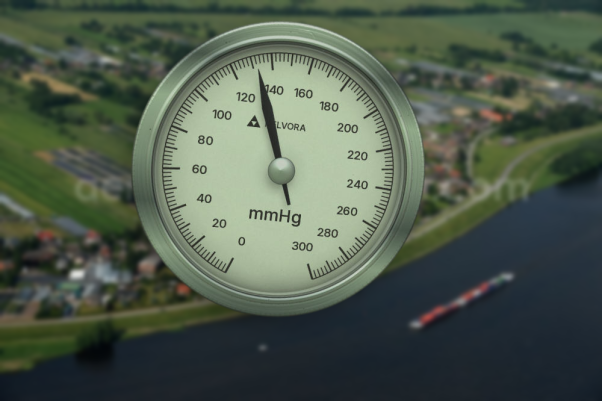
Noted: {"value": 132, "unit": "mmHg"}
